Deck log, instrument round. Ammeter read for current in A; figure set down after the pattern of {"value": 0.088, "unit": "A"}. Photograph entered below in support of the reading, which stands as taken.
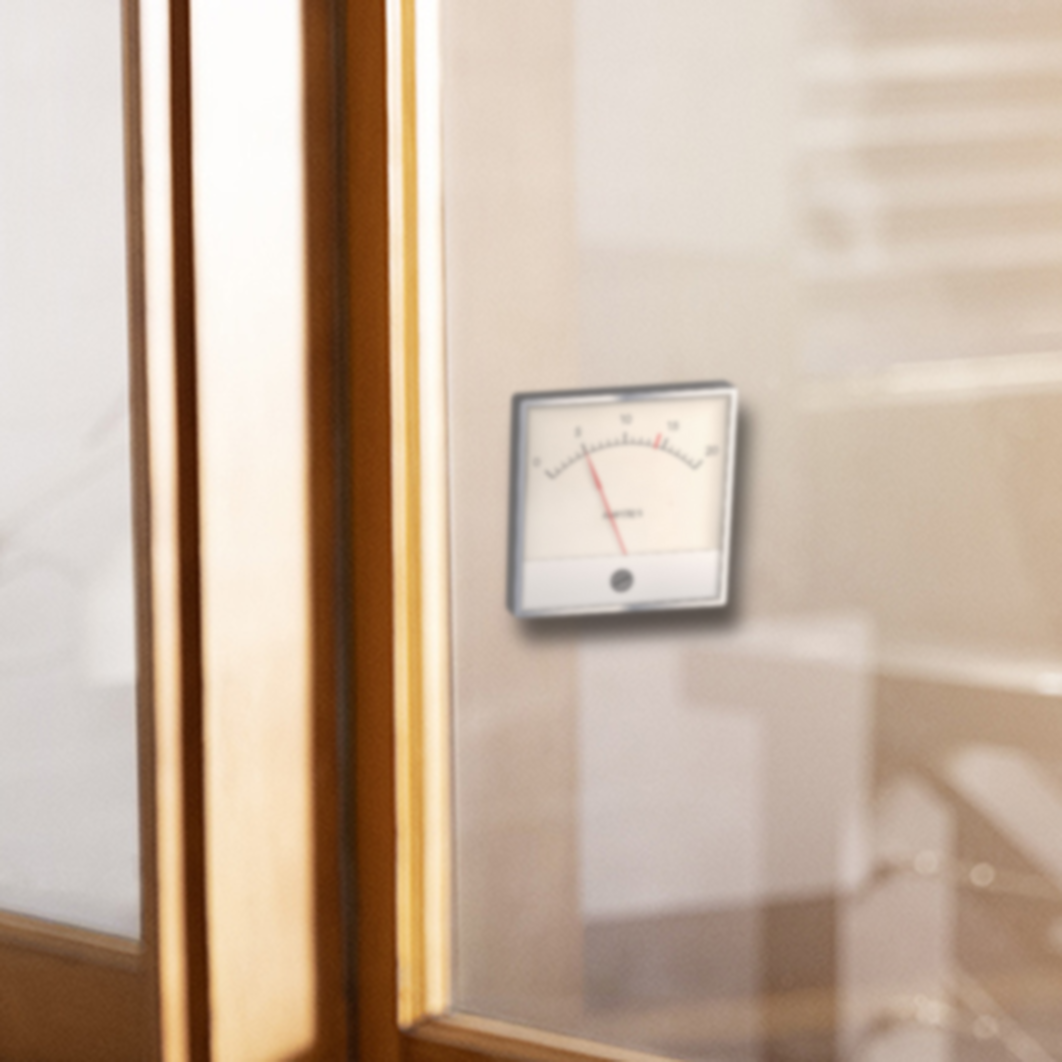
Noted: {"value": 5, "unit": "A"}
